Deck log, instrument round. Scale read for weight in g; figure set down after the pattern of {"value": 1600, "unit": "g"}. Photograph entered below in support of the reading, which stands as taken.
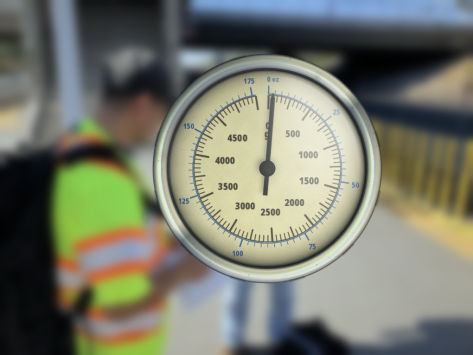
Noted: {"value": 50, "unit": "g"}
